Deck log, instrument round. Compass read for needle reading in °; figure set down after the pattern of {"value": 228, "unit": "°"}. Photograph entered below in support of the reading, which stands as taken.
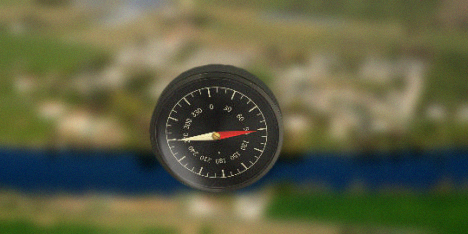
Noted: {"value": 90, "unit": "°"}
